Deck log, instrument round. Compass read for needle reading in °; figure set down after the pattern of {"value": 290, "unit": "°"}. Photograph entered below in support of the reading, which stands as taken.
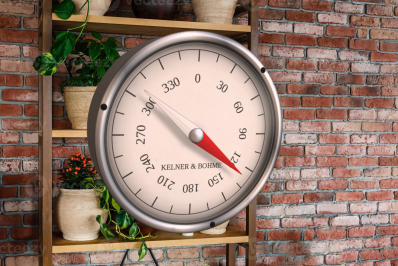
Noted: {"value": 127.5, "unit": "°"}
